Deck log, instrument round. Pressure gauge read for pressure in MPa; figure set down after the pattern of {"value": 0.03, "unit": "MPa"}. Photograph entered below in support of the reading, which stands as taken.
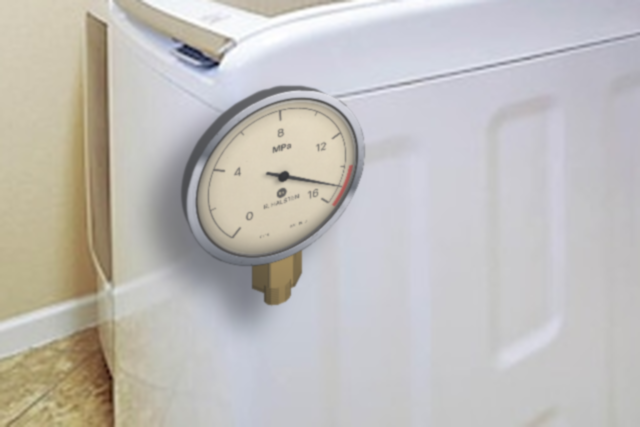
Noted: {"value": 15, "unit": "MPa"}
